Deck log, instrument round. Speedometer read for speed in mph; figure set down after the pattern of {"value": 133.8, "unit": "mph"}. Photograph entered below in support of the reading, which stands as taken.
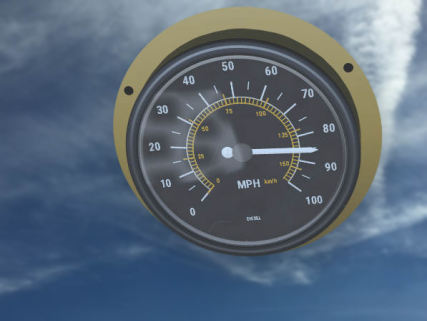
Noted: {"value": 85, "unit": "mph"}
